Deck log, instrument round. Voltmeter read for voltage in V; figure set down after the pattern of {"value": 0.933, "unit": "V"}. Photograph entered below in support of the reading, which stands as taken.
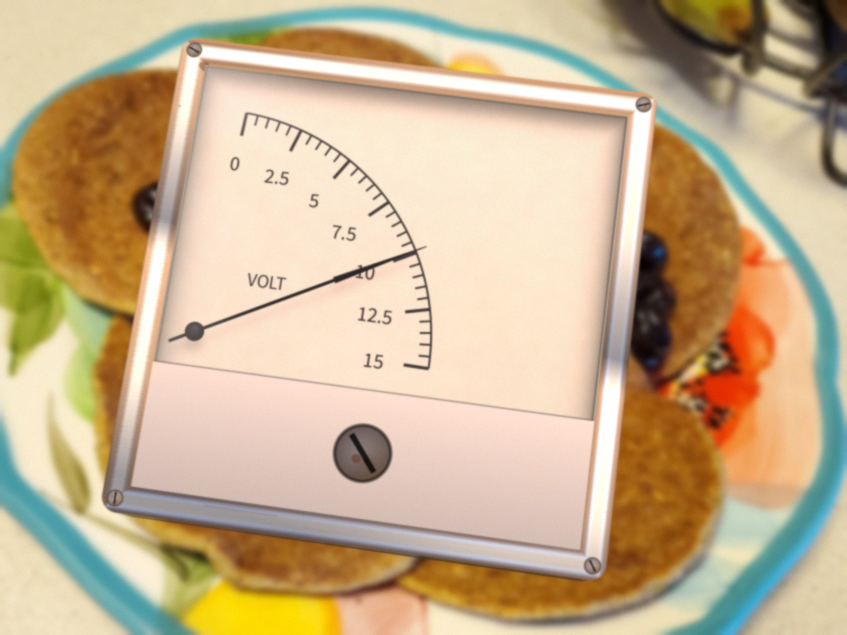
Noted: {"value": 10, "unit": "V"}
